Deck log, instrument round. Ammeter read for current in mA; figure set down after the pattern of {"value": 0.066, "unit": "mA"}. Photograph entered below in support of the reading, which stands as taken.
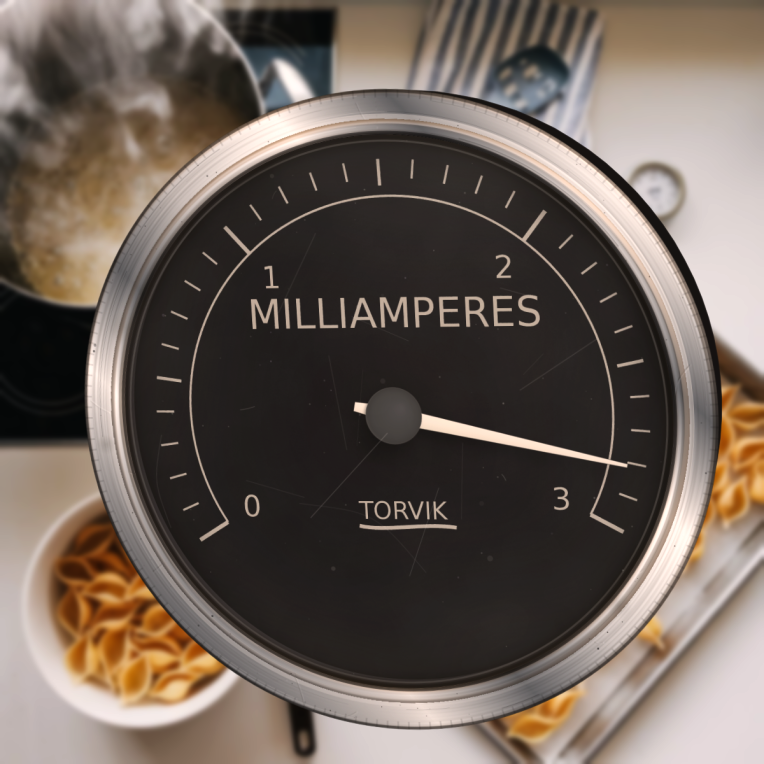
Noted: {"value": 2.8, "unit": "mA"}
